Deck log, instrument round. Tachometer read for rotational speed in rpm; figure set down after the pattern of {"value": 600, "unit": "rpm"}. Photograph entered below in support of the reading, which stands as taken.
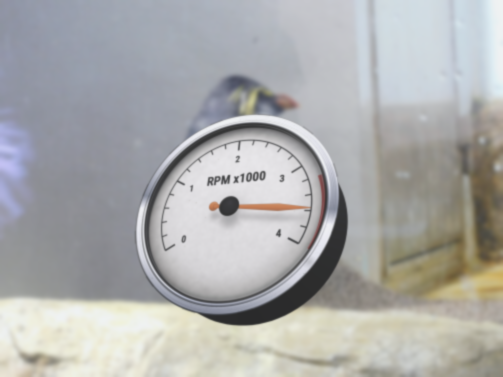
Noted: {"value": 3600, "unit": "rpm"}
